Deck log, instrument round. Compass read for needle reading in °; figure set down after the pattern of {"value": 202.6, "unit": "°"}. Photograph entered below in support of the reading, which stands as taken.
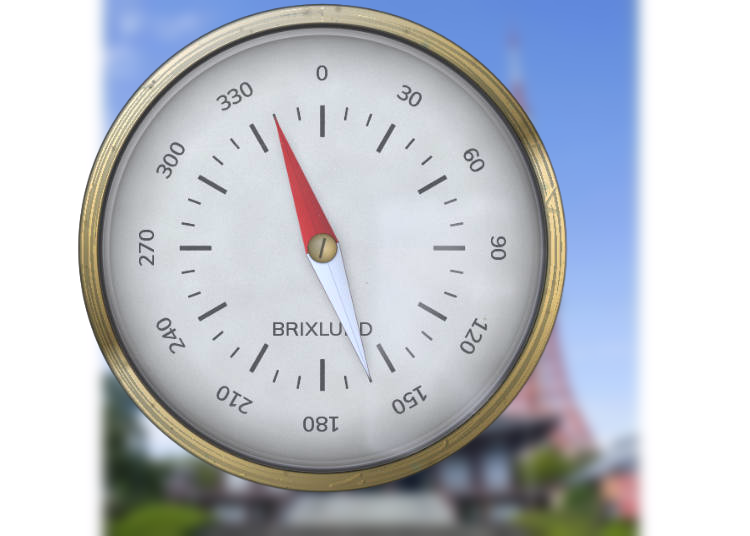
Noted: {"value": 340, "unit": "°"}
